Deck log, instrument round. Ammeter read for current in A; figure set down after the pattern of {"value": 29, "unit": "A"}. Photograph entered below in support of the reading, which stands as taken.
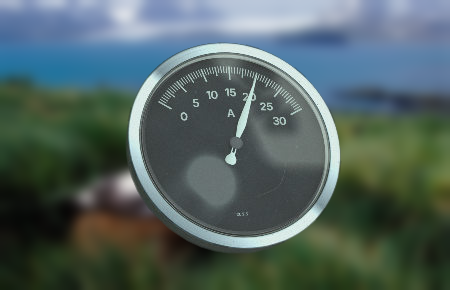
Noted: {"value": 20, "unit": "A"}
